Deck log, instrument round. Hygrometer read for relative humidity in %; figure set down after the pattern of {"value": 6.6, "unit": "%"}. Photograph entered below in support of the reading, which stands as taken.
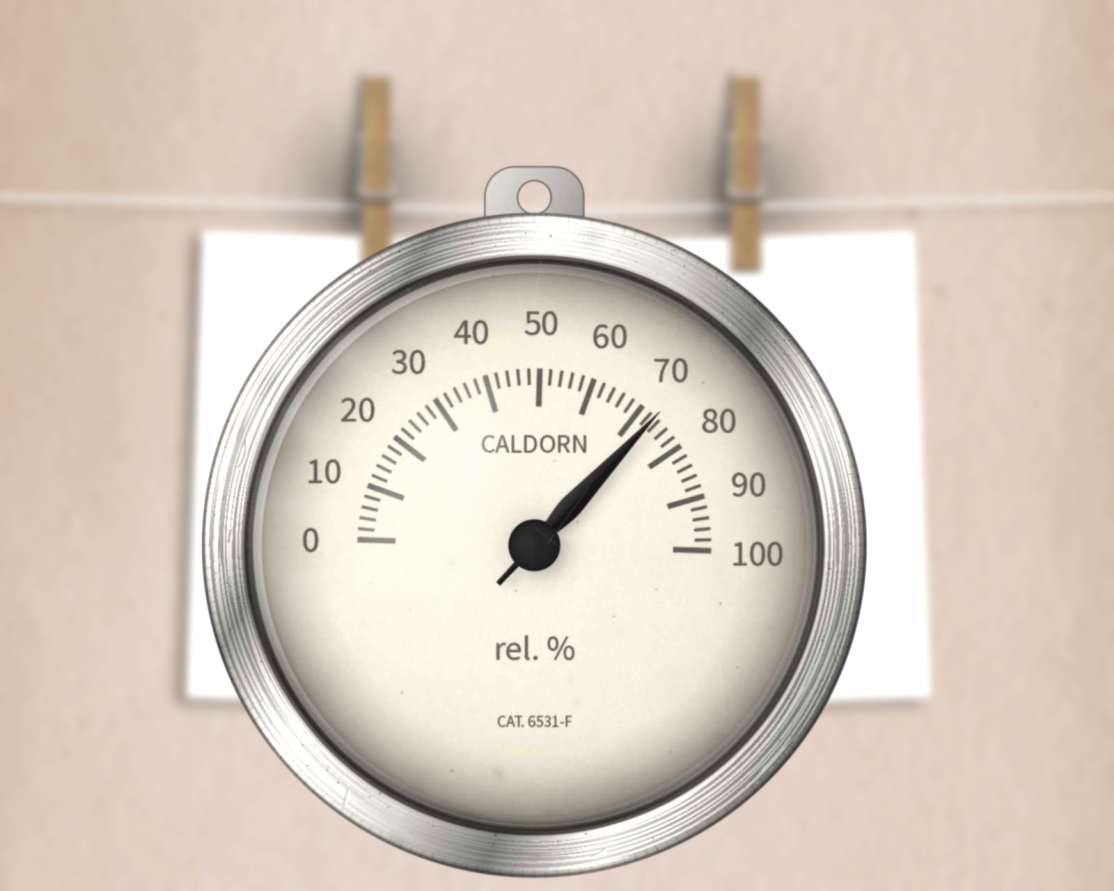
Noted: {"value": 73, "unit": "%"}
